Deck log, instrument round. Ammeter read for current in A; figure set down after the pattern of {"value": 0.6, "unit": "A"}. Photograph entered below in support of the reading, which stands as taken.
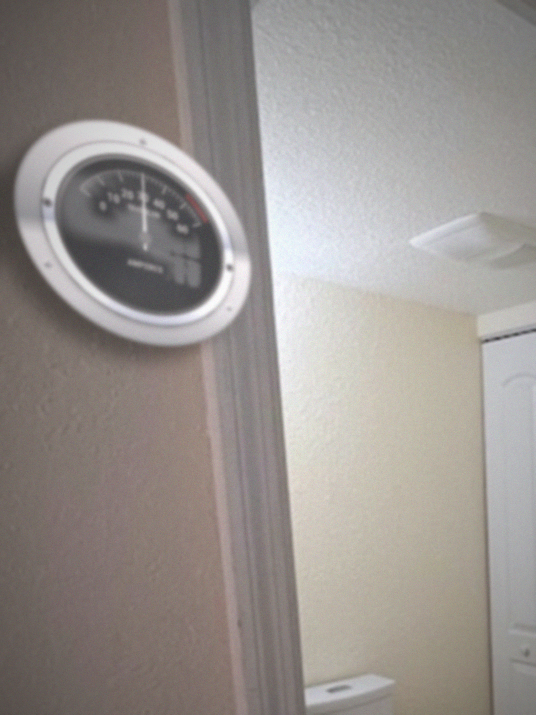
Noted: {"value": 30, "unit": "A"}
